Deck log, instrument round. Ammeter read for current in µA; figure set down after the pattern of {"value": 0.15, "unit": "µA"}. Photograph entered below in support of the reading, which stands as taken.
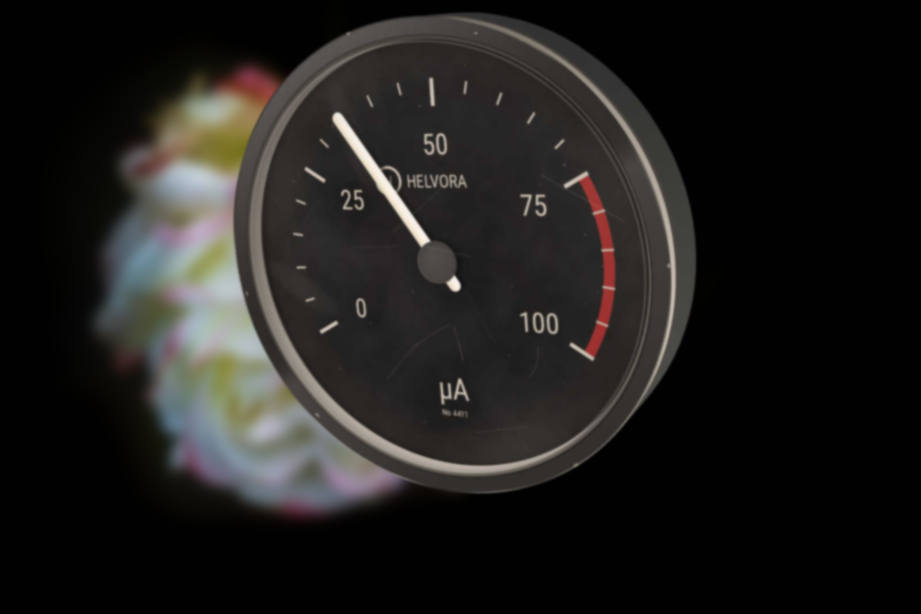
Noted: {"value": 35, "unit": "µA"}
